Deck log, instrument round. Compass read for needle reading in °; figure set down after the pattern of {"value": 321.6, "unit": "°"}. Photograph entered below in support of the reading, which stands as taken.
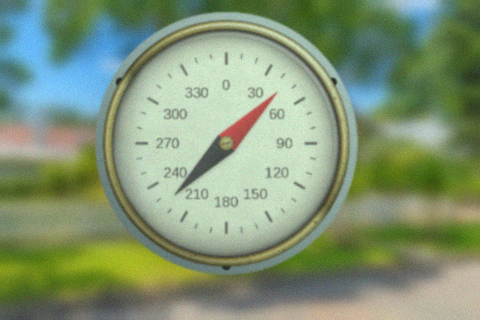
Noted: {"value": 45, "unit": "°"}
